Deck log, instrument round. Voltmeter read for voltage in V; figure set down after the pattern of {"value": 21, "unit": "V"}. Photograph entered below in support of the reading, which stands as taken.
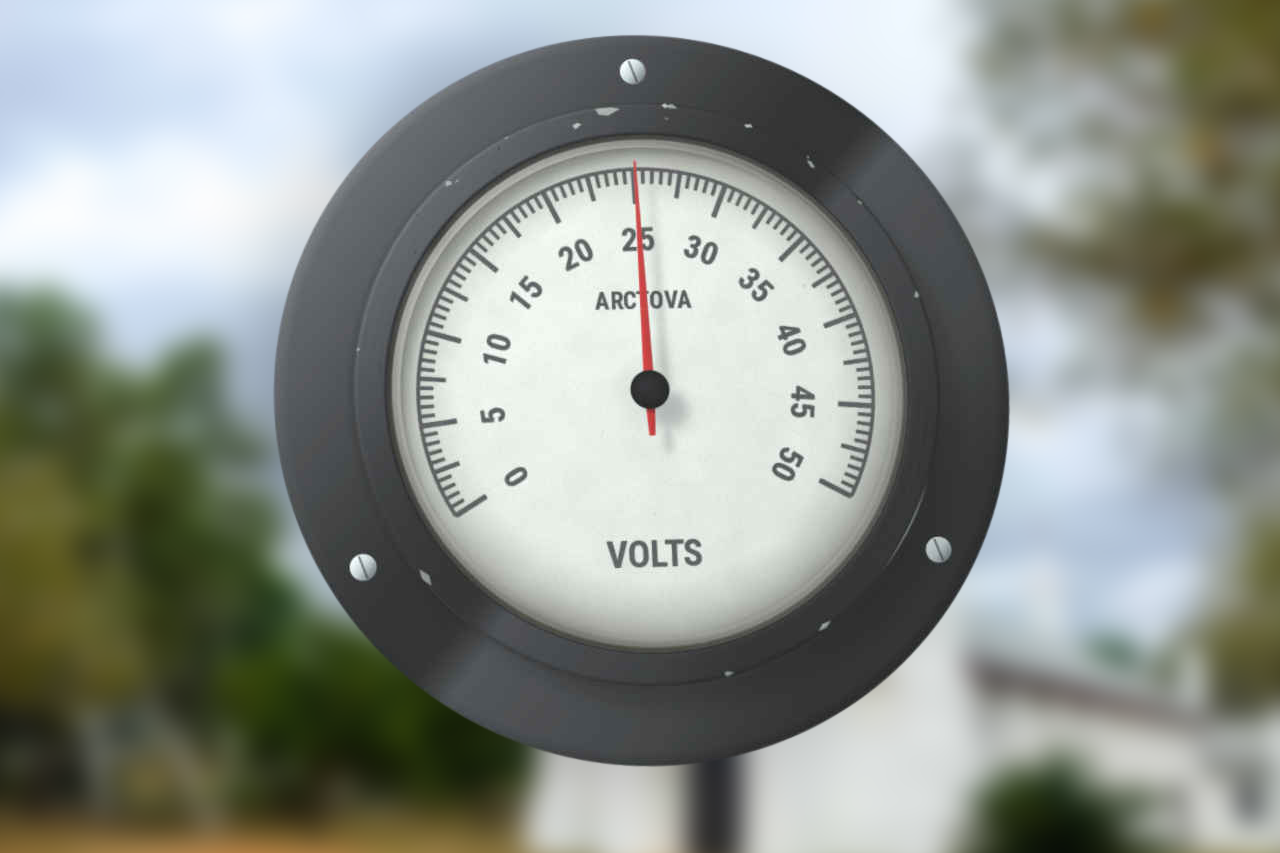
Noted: {"value": 25, "unit": "V"}
